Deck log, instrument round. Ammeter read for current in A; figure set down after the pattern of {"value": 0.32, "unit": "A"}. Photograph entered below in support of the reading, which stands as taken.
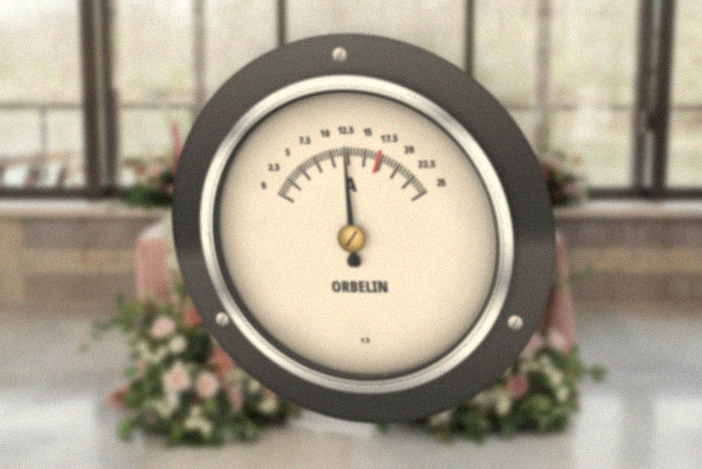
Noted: {"value": 12.5, "unit": "A"}
